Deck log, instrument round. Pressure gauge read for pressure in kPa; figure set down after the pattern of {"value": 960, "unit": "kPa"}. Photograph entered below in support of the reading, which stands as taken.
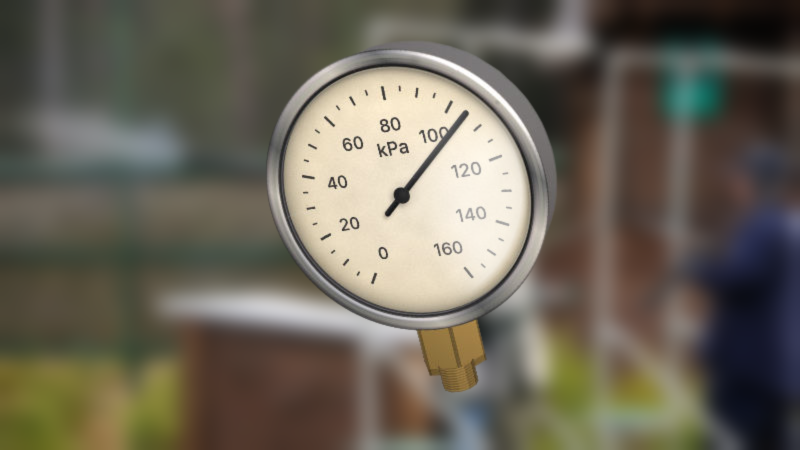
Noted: {"value": 105, "unit": "kPa"}
